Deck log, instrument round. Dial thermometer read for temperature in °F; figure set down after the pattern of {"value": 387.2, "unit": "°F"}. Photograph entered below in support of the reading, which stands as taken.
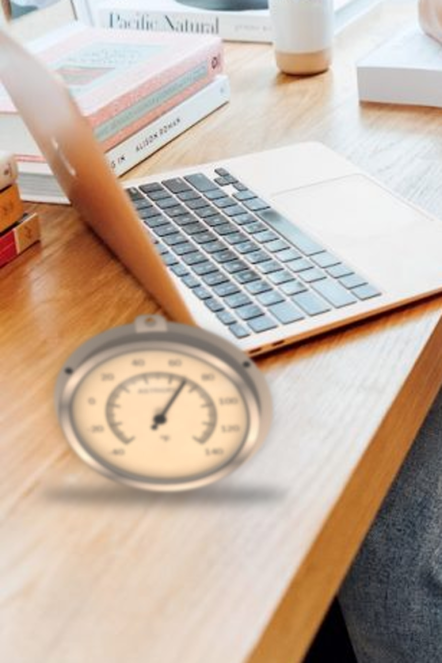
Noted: {"value": 70, "unit": "°F"}
